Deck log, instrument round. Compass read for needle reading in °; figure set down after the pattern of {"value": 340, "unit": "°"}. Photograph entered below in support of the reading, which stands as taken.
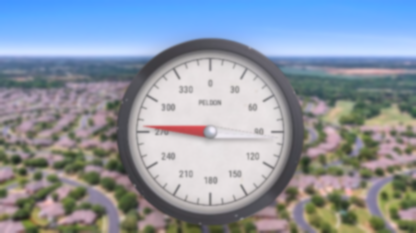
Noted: {"value": 275, "unit": "°"}
